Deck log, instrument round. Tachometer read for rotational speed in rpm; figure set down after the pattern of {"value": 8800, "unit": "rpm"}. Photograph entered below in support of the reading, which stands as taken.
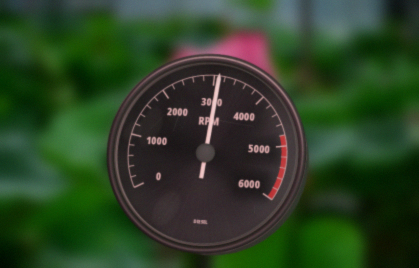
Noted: {"value": 3100, "unit": "rpm"}
